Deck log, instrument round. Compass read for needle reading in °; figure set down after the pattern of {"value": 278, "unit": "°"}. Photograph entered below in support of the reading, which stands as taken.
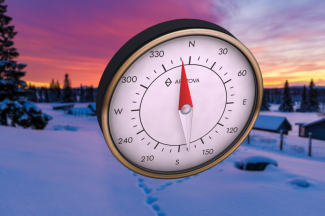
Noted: {"value": 350, "unit": "°"}
